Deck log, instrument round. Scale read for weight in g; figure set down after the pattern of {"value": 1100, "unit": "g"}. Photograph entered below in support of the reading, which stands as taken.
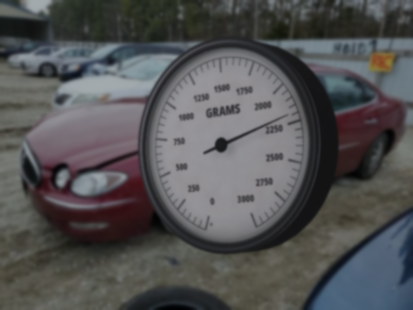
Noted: {"value": 2200, "unit": "g"}
